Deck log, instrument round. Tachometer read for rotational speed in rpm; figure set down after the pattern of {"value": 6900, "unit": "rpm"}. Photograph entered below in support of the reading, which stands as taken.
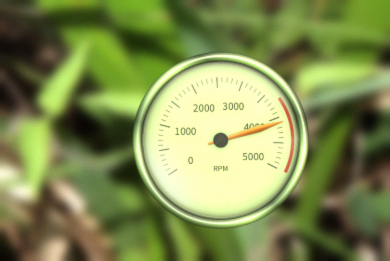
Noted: {"value": 4100, "unit": "rpm"}
